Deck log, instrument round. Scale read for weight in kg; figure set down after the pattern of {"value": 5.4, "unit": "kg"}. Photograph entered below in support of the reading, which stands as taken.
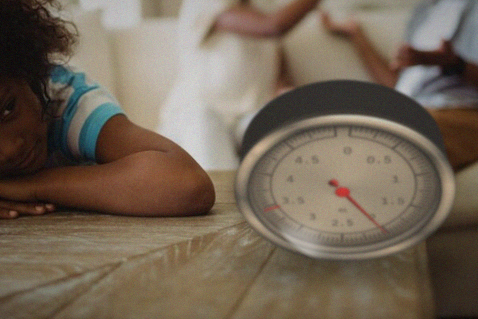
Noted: {"value": 2, "unit": "kg"}
